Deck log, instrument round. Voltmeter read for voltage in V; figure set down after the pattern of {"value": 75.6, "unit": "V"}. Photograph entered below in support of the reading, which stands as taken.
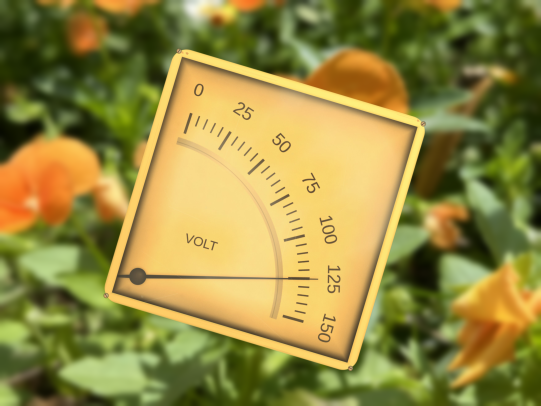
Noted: {"value": 125, "unit": "V"}
